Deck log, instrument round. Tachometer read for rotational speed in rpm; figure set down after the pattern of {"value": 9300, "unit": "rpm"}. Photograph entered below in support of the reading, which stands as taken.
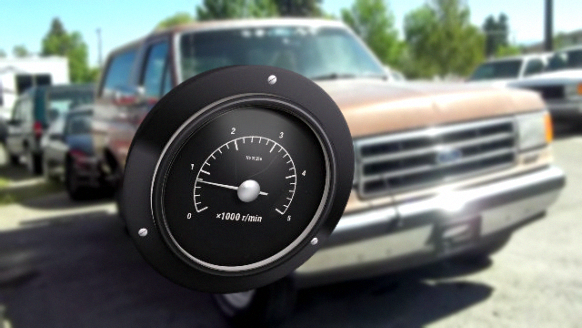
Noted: {"value": 800, "unit": "rpm"}
